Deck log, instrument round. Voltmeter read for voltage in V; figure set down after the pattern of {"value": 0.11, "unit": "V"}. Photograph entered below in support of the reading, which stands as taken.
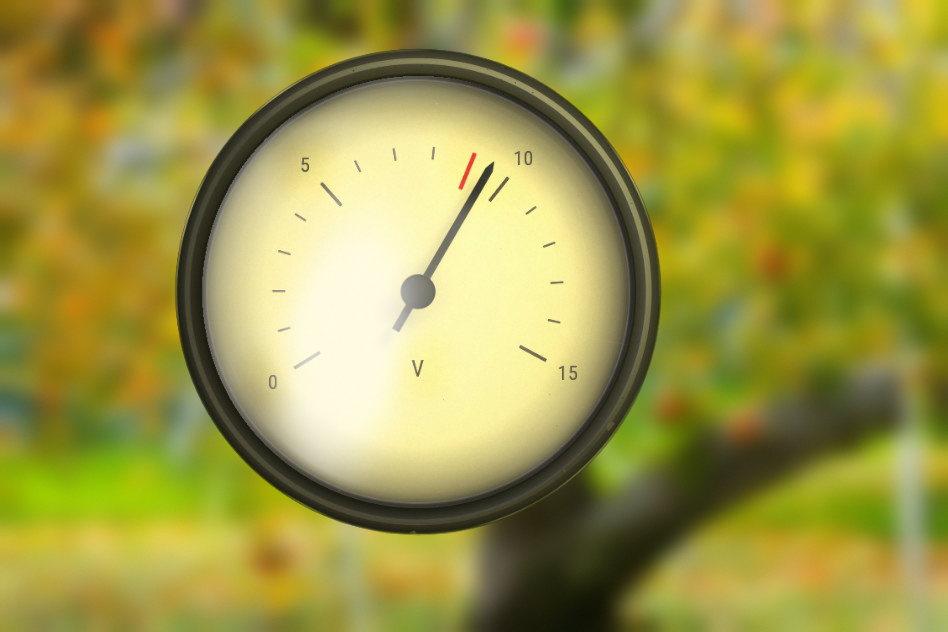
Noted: {"value": 9.5, "unit": "V"}
